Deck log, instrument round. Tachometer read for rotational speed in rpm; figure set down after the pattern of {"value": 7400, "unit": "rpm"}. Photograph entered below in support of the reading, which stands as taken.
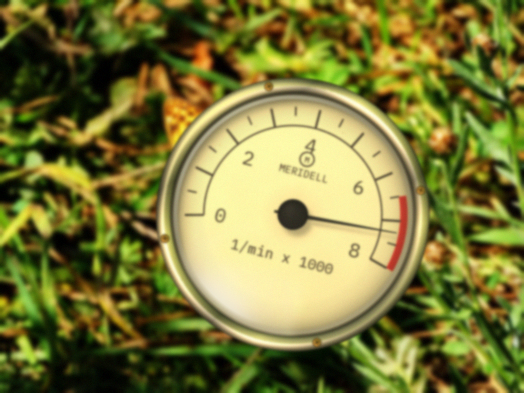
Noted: {"value": 7250, "unit": "rpm"}
